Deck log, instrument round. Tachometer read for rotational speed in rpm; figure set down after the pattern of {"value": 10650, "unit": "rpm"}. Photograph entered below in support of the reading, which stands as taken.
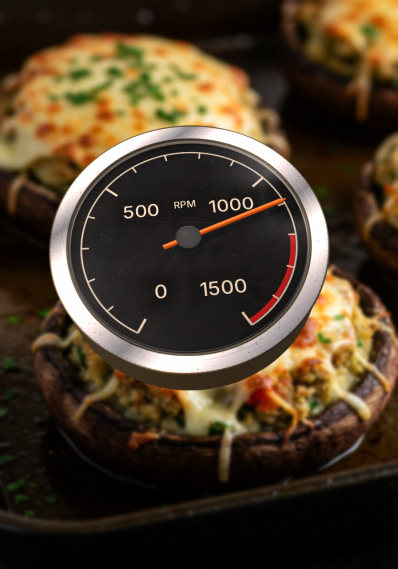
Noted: {"value": 1100, "unit": "rpm"}
